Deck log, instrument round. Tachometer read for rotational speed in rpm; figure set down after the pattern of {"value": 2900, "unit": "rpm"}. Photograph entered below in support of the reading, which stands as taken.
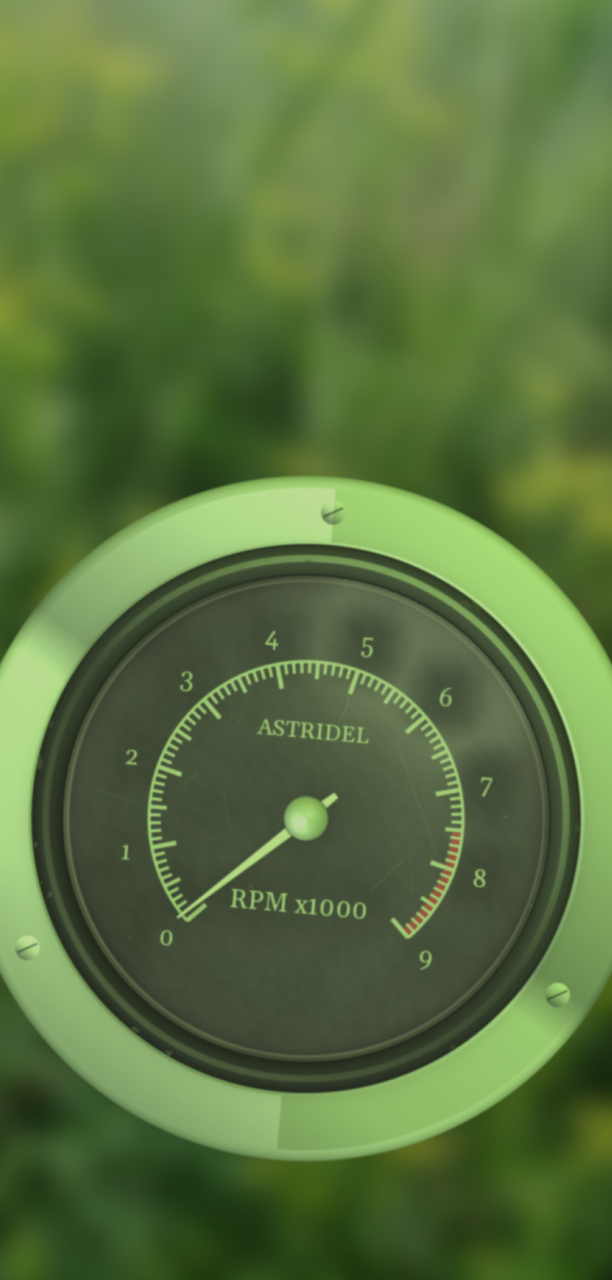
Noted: {"value": 100, "unit": "rpm"}
